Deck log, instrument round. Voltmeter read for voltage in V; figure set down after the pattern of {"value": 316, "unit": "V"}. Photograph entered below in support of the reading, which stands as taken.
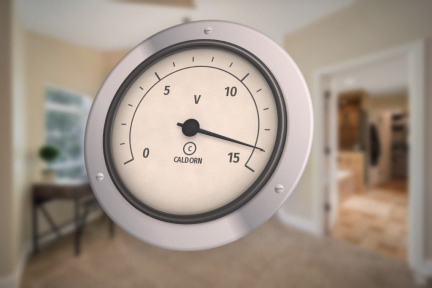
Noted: {"value": 14, "unit": "V"}
